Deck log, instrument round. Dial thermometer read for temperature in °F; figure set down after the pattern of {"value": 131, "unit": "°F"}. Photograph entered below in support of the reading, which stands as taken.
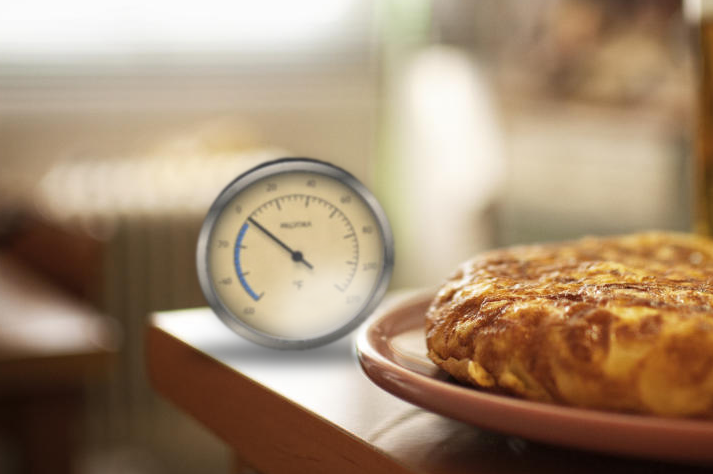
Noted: {"value": 0, "unit": "°F"}
